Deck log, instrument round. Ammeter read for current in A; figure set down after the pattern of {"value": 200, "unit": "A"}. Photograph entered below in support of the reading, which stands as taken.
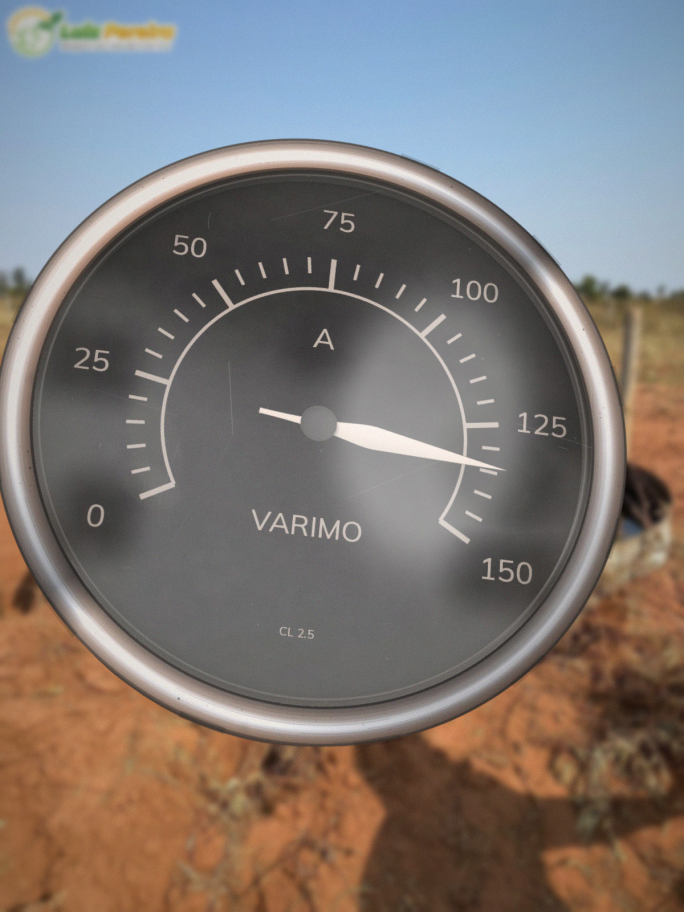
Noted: {"value": 135, "unit": "A"}
